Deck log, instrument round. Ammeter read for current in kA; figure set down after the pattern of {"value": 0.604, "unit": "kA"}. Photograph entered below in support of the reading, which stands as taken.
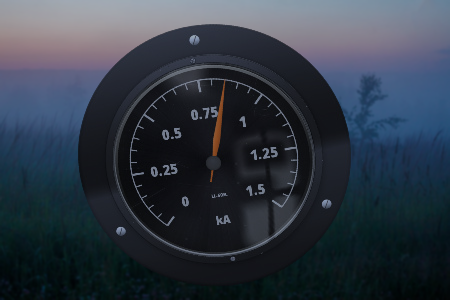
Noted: {"value": 0.85, "unit": "kA"}
